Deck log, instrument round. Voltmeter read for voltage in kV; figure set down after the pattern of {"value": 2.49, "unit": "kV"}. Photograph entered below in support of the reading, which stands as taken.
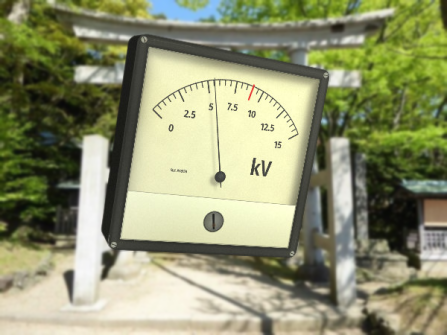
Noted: {"value": 5.5, "unit": "kV"}
